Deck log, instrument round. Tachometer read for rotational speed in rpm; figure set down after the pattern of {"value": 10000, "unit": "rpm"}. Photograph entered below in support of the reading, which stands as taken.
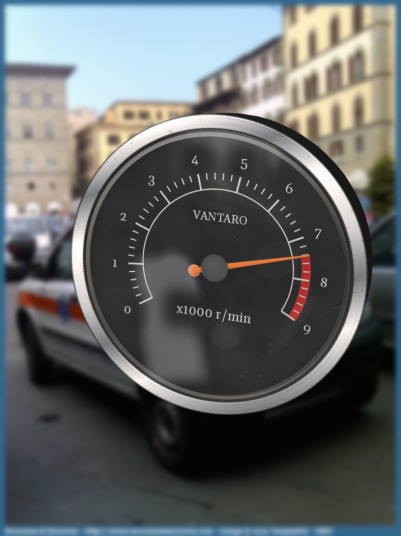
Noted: {"value": 7400, "unit": "rpm"}
